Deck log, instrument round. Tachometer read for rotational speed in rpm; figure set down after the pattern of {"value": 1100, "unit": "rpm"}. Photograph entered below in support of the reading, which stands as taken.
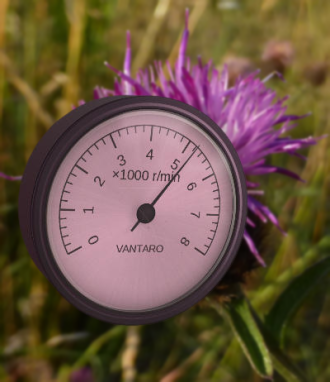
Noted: {"value": 5200, "unit": "rpm"}
